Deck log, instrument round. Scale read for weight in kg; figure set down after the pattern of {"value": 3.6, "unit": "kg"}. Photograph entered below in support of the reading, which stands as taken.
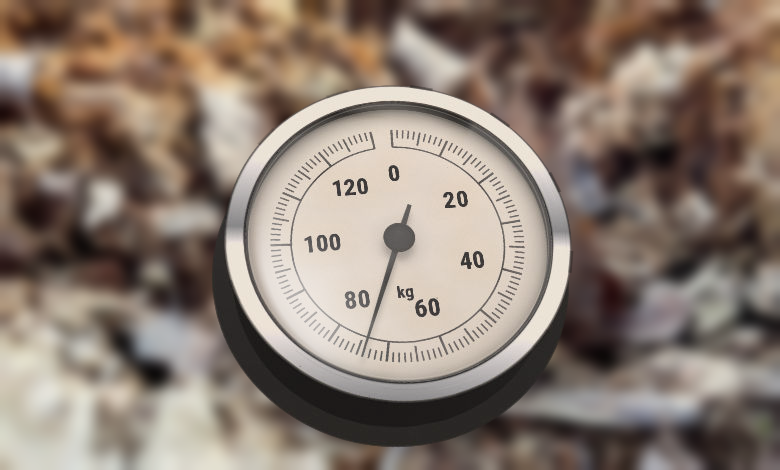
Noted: {"value": 74, "unit": "kg"}
